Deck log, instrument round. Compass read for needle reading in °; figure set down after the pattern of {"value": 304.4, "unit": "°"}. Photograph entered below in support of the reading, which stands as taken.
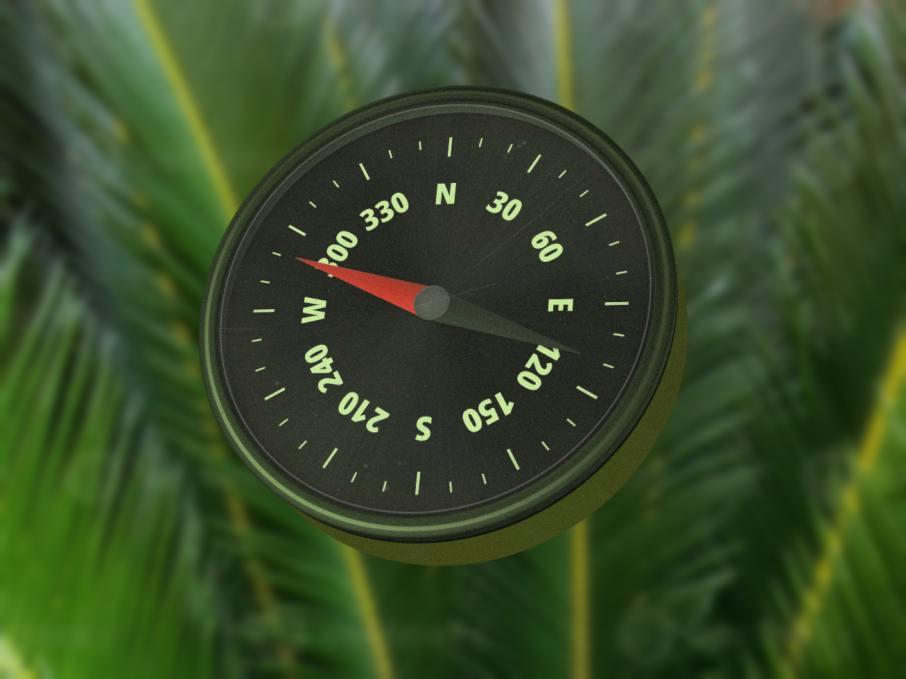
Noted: {"value": 290, "unit": "°"}
